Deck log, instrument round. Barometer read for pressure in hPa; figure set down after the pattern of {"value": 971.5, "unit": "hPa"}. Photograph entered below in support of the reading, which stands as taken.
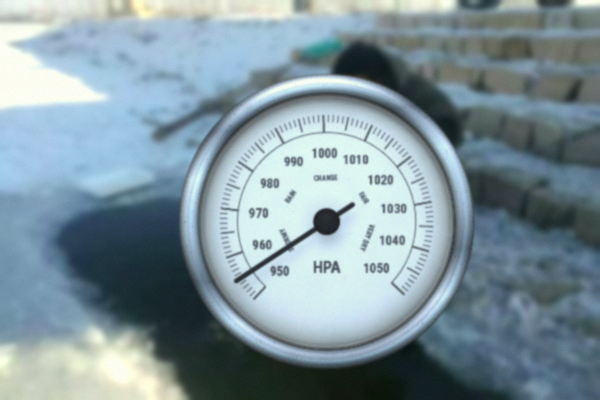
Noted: {"value": 955, "unit": "hPa"}
